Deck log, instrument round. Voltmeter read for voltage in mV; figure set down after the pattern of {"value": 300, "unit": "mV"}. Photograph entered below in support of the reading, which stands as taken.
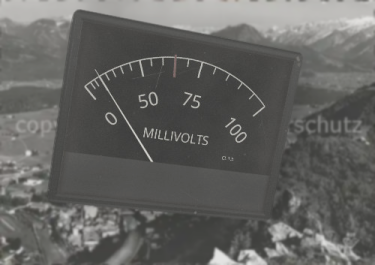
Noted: {"value": 25, "unit": "mV"}
